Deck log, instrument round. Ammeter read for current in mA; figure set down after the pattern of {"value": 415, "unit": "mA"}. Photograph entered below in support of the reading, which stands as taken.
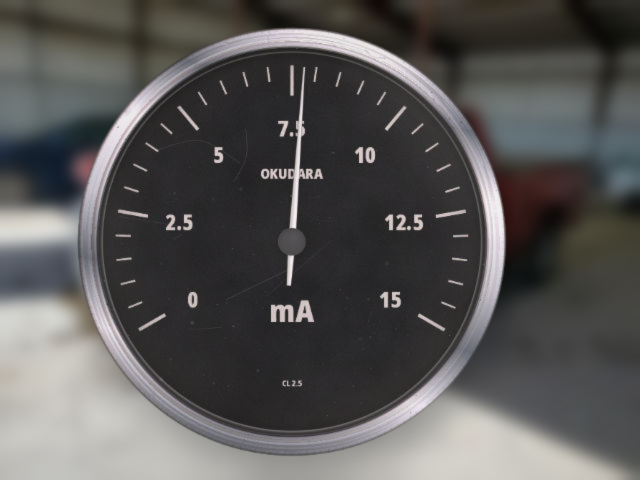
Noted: {"value": 7.75, "unit": "mA"}
